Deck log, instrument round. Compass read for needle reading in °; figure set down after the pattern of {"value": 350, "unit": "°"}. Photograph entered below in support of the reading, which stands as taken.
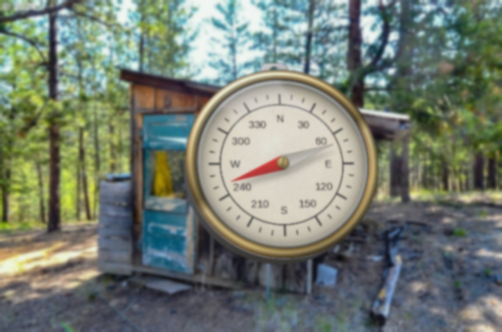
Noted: {"value": 250, "unit": "°"}
